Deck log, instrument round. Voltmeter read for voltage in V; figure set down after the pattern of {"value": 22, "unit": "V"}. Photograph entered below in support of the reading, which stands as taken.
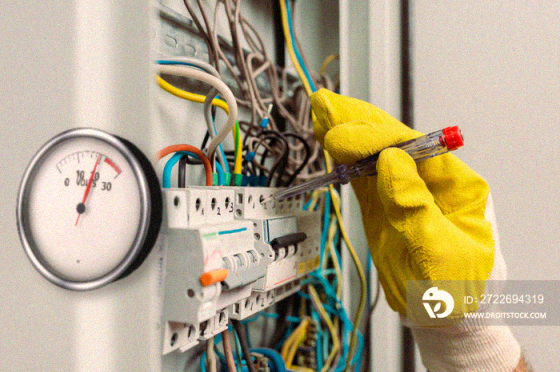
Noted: {"value": 20, "unit": "V"}
